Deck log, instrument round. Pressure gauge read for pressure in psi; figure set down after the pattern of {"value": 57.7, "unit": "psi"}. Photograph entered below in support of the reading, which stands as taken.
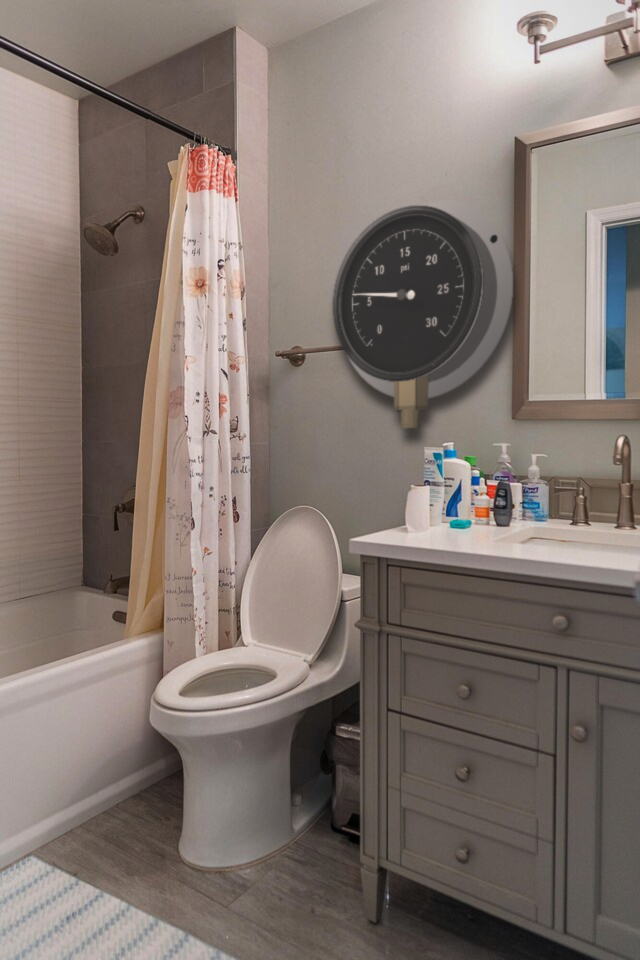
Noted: {"value": 6, "unit": "psi"}
